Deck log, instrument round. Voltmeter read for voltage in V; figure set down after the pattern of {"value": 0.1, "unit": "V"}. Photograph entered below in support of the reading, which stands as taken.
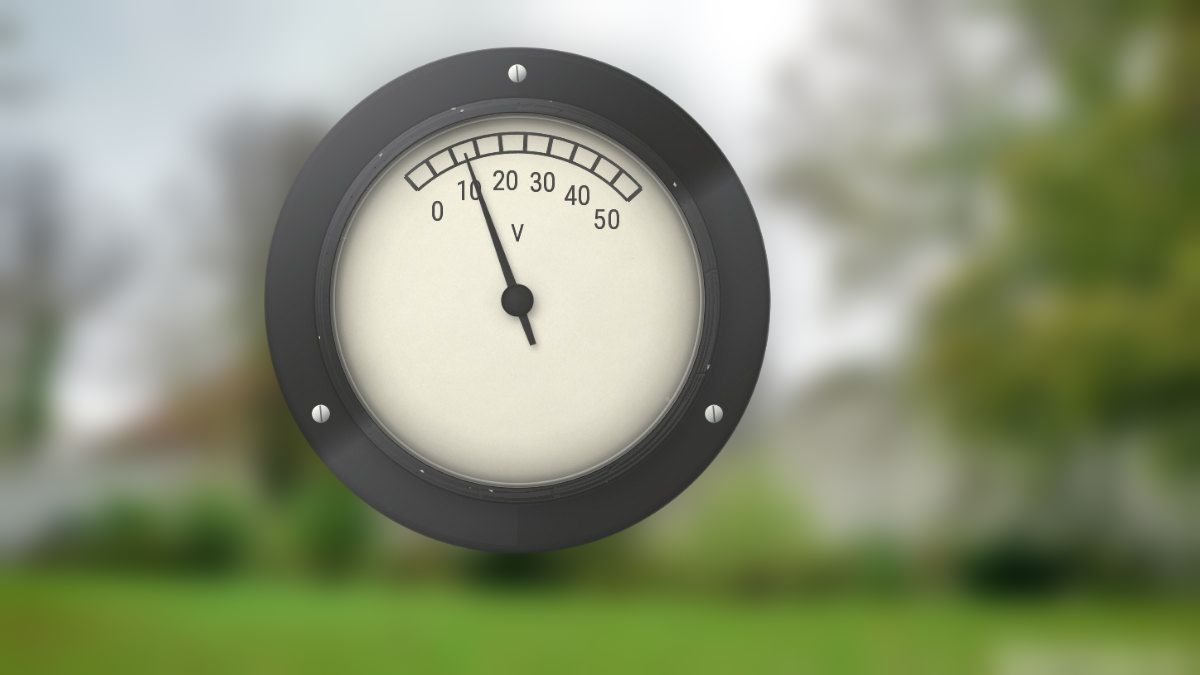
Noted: {"value": 12.5, "unit": "V"}
